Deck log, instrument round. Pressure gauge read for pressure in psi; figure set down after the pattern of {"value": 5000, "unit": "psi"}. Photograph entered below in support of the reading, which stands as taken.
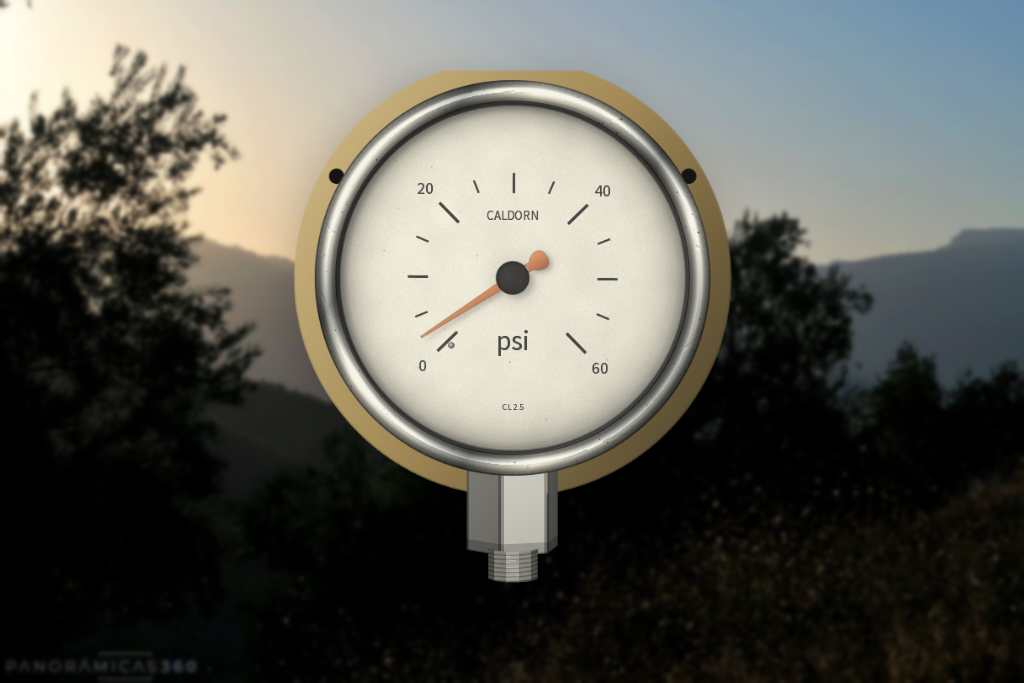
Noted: {"value": 2.5, "unit": "psi"}
